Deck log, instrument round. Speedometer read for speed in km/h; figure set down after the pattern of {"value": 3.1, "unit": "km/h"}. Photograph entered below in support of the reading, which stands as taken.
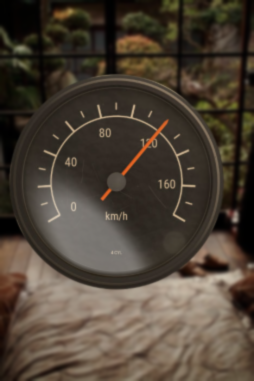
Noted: {"value": 120, "unit": "km/h"}
